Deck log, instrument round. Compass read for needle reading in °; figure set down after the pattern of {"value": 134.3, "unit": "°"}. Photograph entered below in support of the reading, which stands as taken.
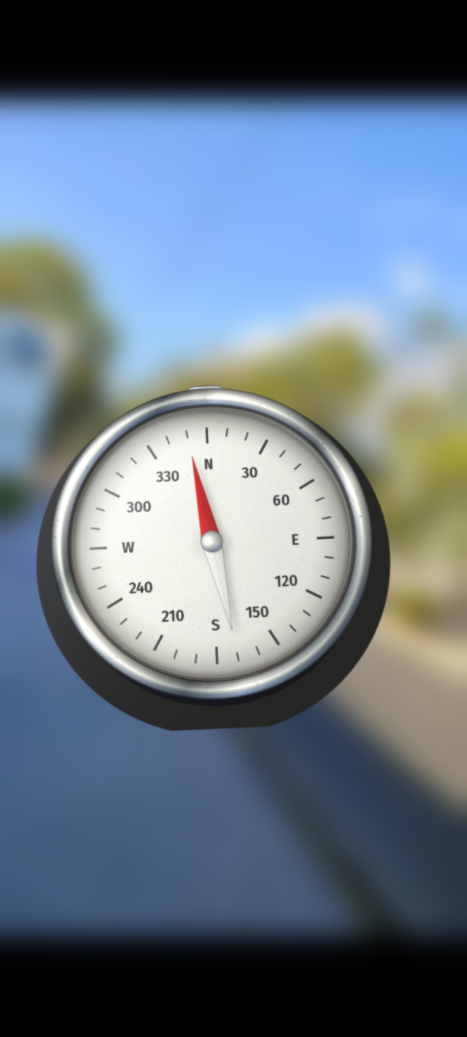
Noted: {"value": 350, "unit": "°"}
